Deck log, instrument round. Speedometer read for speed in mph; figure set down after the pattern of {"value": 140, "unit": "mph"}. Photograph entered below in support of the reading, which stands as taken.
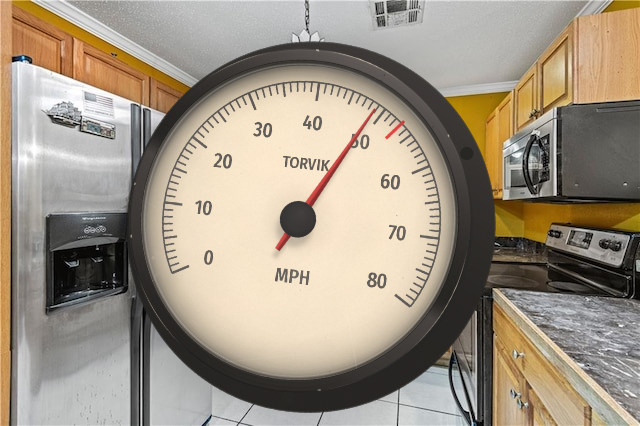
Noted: {"value": 49, "unit": "mph"}
